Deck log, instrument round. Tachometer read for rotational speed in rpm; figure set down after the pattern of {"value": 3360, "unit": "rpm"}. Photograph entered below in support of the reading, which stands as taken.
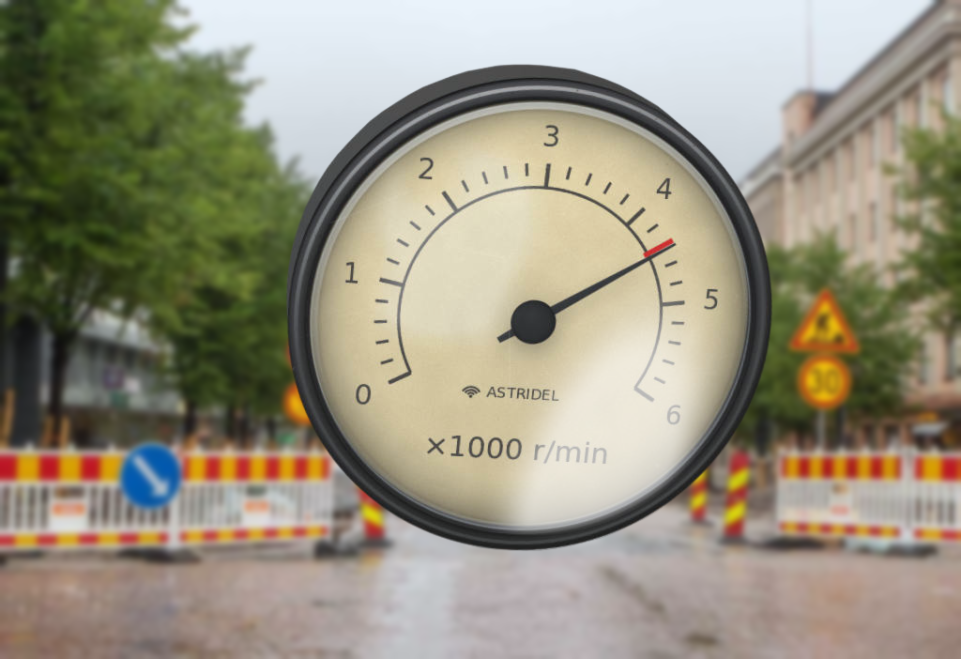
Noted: {"value": 4400, "unit": "rpm"}
